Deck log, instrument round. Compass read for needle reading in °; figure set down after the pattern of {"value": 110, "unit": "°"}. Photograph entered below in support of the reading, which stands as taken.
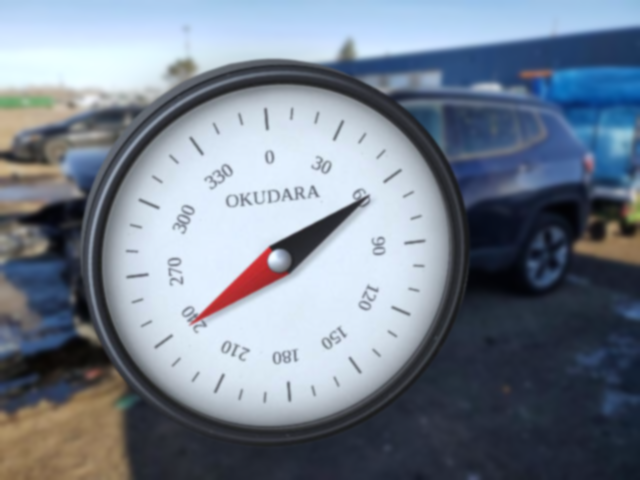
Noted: {"value": 240, "unit": "°"}
